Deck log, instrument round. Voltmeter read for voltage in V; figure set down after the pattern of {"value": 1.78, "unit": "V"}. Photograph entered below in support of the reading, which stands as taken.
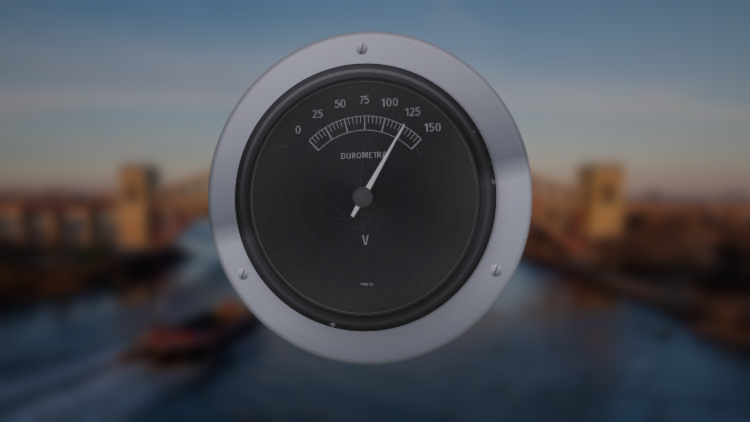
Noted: {"value": 125, "unit": "V"}
